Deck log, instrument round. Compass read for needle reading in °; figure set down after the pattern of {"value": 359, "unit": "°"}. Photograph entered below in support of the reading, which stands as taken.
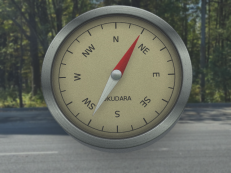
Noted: {"value": 30, "unit": "°"}
